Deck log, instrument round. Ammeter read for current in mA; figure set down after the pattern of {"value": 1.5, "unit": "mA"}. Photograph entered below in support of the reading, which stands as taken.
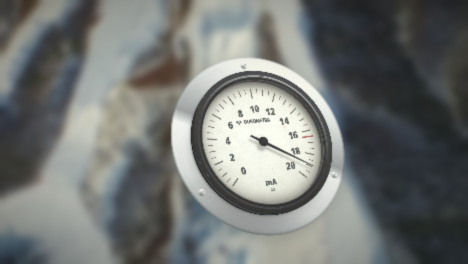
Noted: {"value": 19, "unit": "mA"}
